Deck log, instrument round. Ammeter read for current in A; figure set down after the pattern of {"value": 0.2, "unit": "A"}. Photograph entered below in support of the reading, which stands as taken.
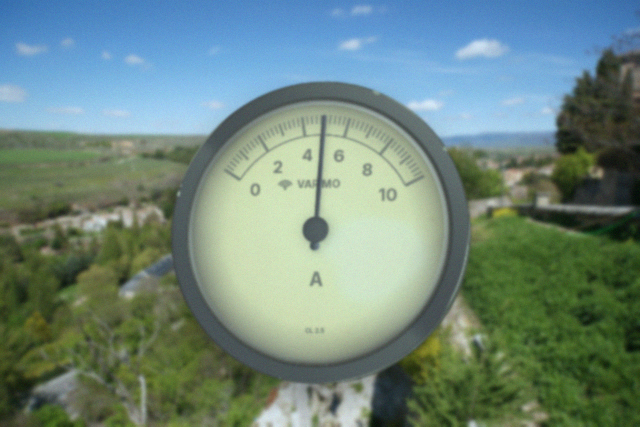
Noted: {"value": 5, "unit": "A"}
